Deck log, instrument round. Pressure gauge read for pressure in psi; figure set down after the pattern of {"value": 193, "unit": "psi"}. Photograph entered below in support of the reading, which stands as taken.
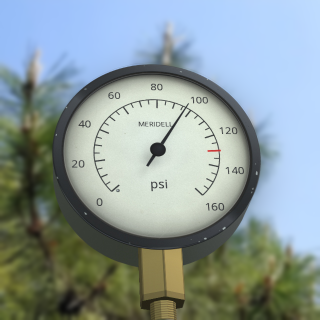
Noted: {"value": 97.5, "unit": "psi"}
